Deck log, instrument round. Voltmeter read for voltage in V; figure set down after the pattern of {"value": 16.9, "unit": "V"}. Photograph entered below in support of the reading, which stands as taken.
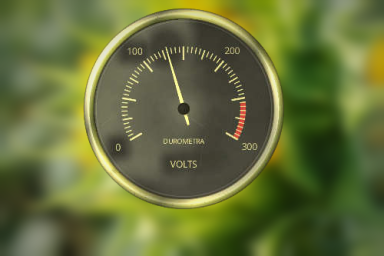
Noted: {"value": 130, "unit": "V"}
